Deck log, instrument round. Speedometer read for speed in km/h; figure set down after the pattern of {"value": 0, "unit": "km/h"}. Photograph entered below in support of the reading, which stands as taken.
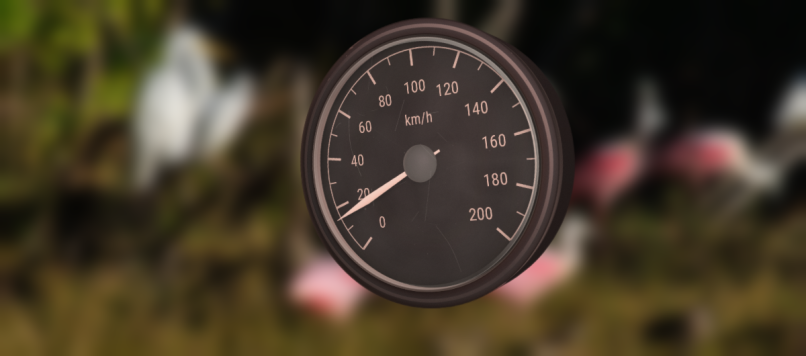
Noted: {"value": 15, "unit": "km/h"}
